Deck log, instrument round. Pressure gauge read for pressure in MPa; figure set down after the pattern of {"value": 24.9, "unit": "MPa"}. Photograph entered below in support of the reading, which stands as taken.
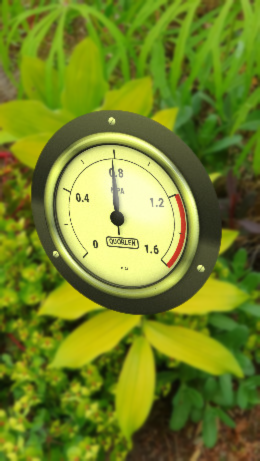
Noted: {"value": 0.8, "unit": "MPa"}
